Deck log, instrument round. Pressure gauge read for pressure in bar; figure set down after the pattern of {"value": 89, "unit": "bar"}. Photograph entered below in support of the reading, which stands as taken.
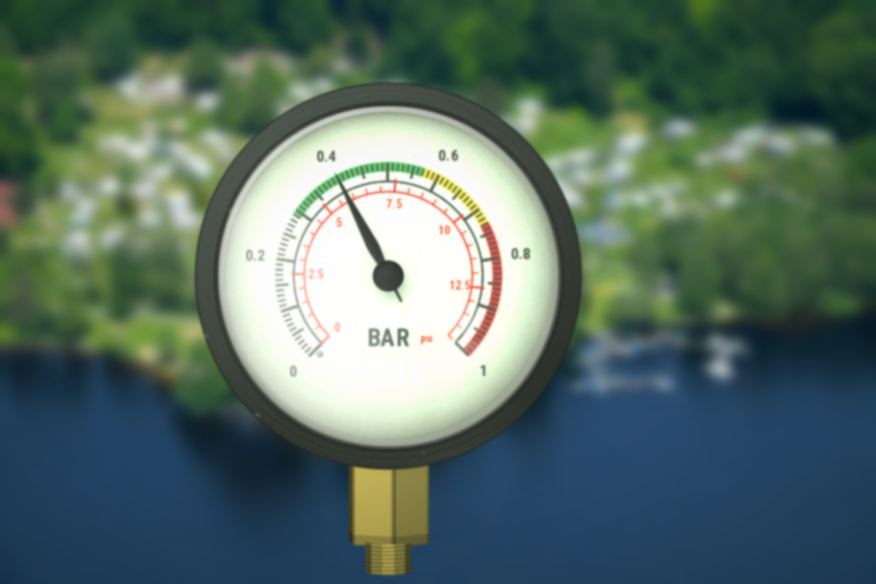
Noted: {"value": 0.4, "unit": "bar"}
